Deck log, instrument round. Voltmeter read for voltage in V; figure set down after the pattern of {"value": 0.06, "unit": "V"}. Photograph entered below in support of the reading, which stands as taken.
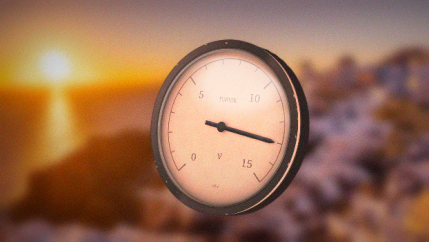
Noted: {"value": 13, "unit": "V"}
